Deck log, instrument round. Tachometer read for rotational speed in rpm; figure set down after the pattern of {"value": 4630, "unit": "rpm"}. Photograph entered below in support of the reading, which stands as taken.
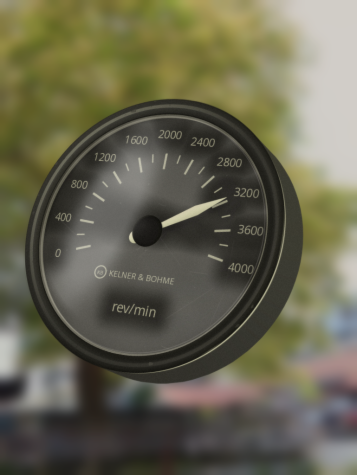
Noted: {"value": 3200, "unit": "rpm"}
